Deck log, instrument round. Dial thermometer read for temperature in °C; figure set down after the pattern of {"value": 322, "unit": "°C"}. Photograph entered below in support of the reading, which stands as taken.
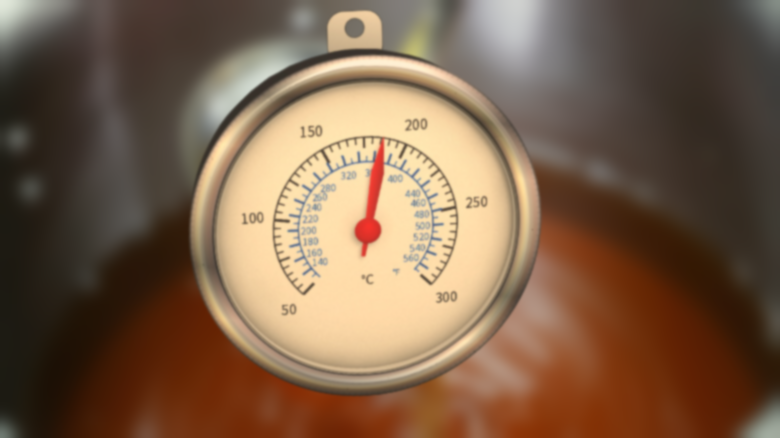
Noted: {"value": 185, "unit": "°C"}
